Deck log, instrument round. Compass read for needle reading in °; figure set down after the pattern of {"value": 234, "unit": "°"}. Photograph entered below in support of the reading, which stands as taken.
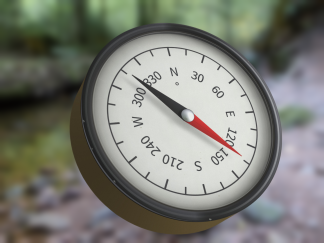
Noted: {"value": 135, "unit": "°"}
